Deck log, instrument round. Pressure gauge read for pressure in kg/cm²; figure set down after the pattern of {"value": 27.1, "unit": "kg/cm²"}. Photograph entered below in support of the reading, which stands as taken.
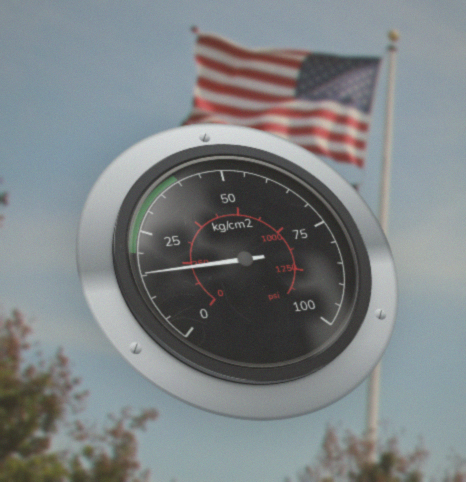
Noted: {"value": 15, "unit": "kg/cm²"}
